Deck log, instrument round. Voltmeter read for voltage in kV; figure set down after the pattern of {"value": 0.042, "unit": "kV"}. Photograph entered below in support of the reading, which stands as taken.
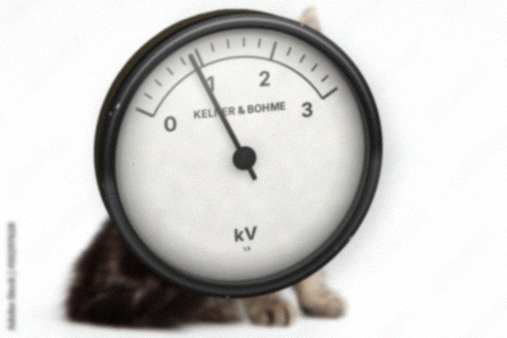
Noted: {"value": 0.9, "unit": "kV"}
